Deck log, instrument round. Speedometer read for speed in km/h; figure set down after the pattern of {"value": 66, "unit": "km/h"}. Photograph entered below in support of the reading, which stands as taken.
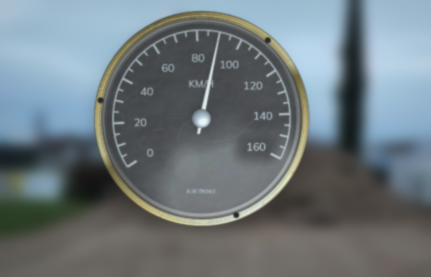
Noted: {"value": 90, "unit": "km/h"}
